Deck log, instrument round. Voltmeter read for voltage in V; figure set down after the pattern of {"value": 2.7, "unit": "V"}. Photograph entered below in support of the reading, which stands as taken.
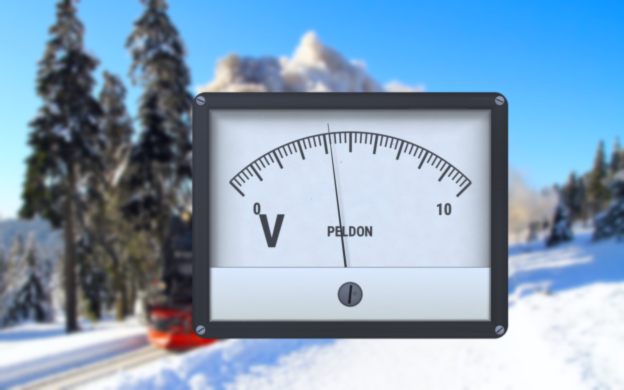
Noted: {"value": 4.2, "unit": "V"}
